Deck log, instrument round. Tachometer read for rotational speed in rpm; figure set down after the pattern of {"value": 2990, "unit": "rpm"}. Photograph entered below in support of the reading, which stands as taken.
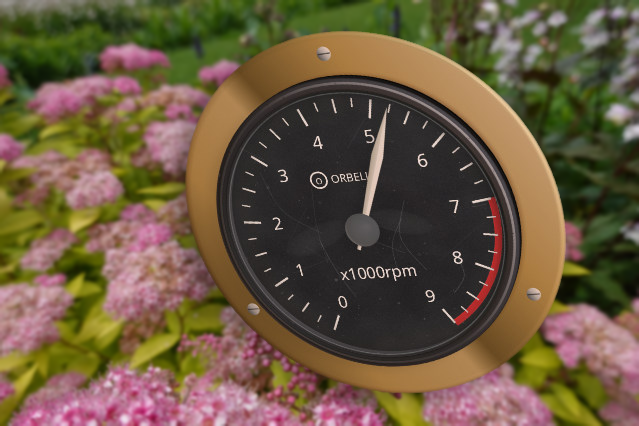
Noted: {"value": 5250, "unit": "rpm"}
